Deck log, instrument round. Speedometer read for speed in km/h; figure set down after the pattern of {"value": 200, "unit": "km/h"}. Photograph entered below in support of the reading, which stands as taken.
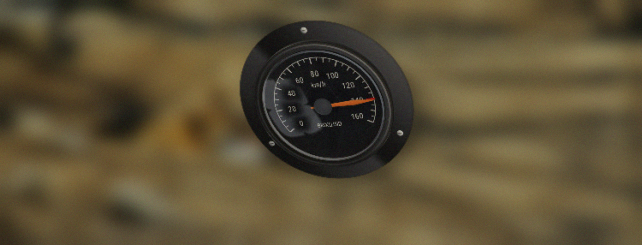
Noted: {"value": 140, "unit": "km/h"}
